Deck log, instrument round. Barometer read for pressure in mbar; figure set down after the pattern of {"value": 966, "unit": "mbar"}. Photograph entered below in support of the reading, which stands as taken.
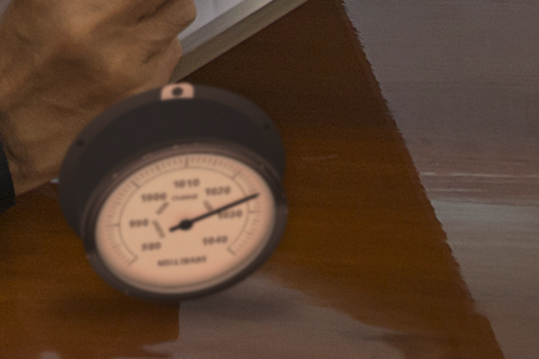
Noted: {"value": 1025, "unit": "mbar"}
